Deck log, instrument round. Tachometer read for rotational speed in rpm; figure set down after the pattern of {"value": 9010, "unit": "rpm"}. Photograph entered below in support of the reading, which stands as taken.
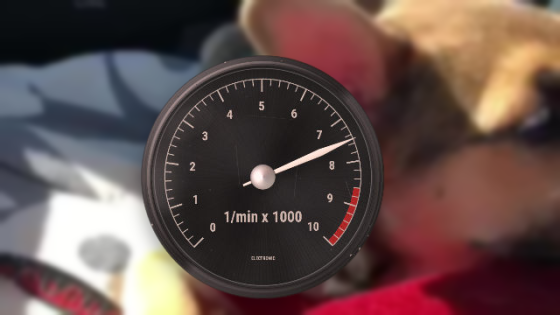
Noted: {"value": 7500, "unit": "rpm"}
